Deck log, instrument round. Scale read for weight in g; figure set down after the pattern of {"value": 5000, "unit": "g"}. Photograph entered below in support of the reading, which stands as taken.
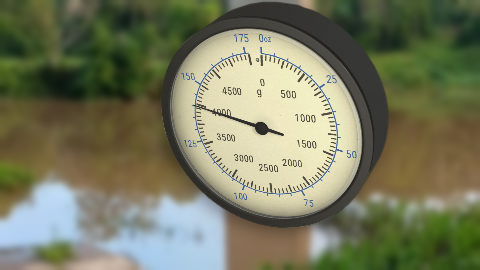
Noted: {"value": 4000, "unit": "g"}
